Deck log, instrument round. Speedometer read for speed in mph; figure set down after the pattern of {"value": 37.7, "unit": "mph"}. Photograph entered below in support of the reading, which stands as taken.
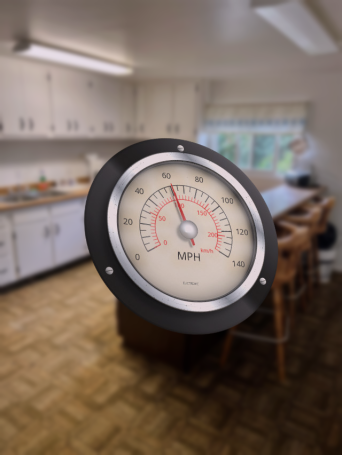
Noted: {"value": 60, "unit": "mph"}
